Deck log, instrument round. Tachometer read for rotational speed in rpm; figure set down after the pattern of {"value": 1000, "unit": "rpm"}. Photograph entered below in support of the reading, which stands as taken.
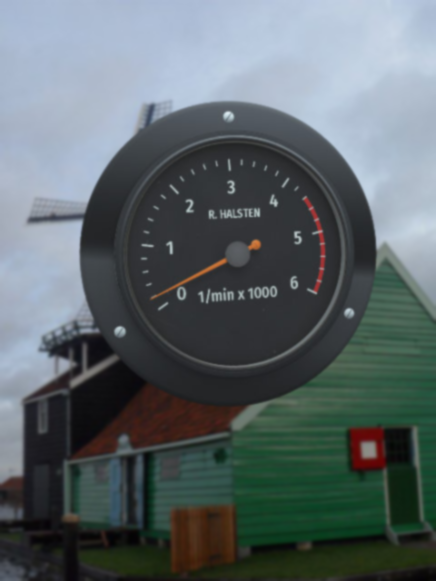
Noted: {"value": 200, "unit": "rpm"}
